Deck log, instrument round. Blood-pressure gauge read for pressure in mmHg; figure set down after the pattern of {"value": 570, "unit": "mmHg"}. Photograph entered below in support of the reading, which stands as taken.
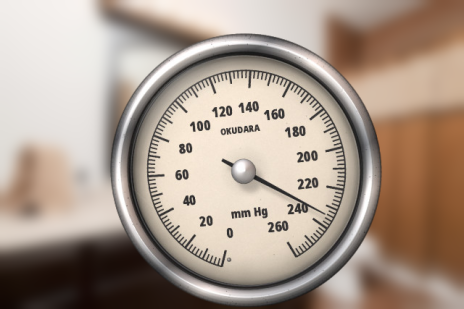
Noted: {"value": 234, "unit": "mmHg"}
